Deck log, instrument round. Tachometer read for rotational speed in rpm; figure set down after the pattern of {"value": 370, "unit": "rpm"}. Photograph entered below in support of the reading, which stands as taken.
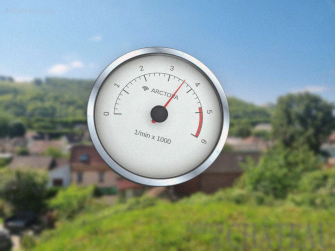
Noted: {"value": 3600, "unit": "rpm"}
